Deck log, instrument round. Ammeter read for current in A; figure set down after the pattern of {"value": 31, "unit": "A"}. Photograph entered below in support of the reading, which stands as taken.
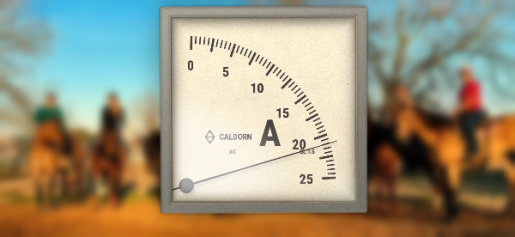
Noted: {"value": 21, "unit": "A"}
